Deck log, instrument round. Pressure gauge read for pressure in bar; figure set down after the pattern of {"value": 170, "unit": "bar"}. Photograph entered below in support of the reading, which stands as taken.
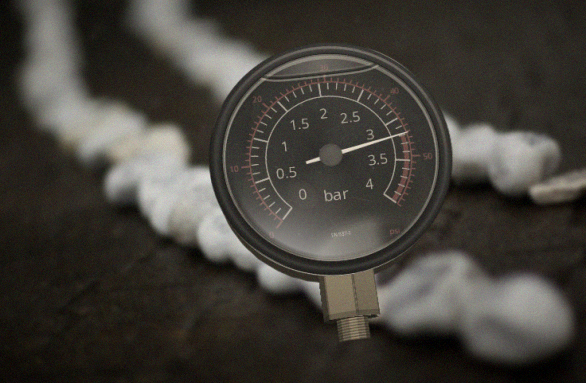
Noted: {"value": 3.2, "unit": "bar"}
